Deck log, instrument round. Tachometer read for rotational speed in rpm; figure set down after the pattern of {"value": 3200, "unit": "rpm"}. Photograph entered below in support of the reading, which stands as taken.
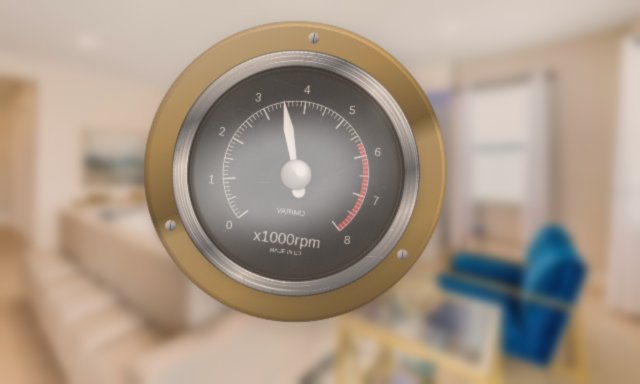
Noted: {"value": 3500, "unit": "rpm"}
